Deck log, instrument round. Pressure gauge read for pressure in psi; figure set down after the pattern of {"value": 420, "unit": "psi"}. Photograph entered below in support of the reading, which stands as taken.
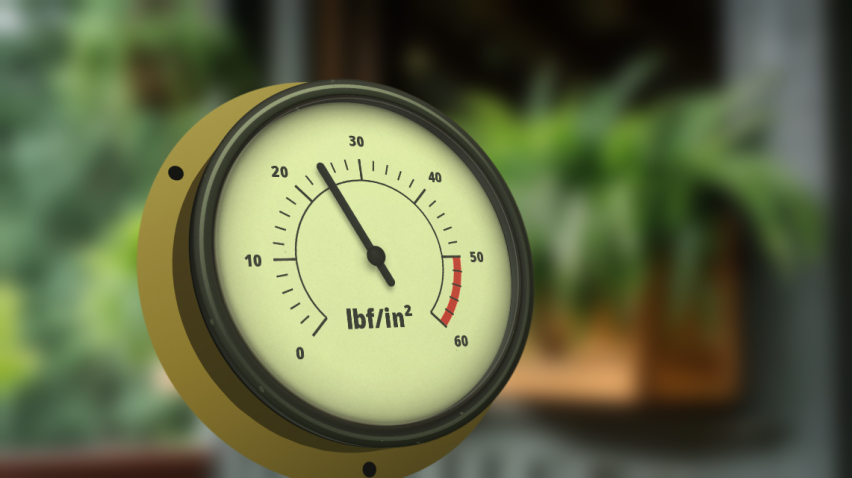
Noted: {"value": 24, "unit": "psi"}
